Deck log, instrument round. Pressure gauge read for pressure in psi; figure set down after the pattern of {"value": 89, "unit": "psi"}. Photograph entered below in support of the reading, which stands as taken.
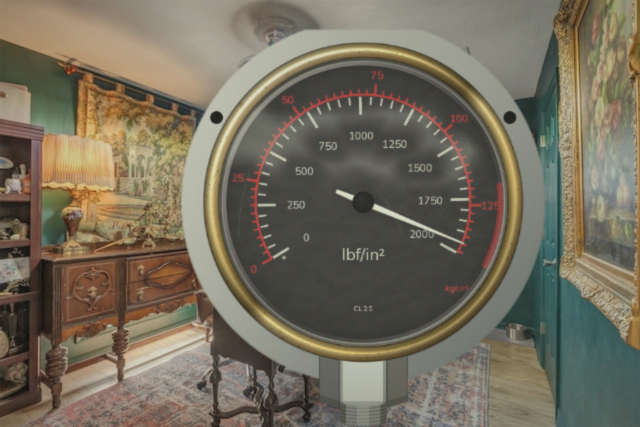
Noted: {"value": 1950, "unit": "psi"}
